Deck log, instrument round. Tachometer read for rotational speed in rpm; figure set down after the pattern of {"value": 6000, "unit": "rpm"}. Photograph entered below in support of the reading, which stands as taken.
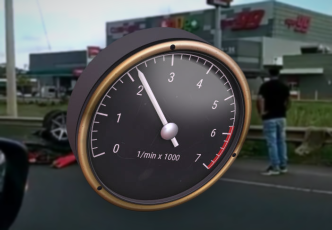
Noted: {"value": 2200, "unit": "rpm"}
